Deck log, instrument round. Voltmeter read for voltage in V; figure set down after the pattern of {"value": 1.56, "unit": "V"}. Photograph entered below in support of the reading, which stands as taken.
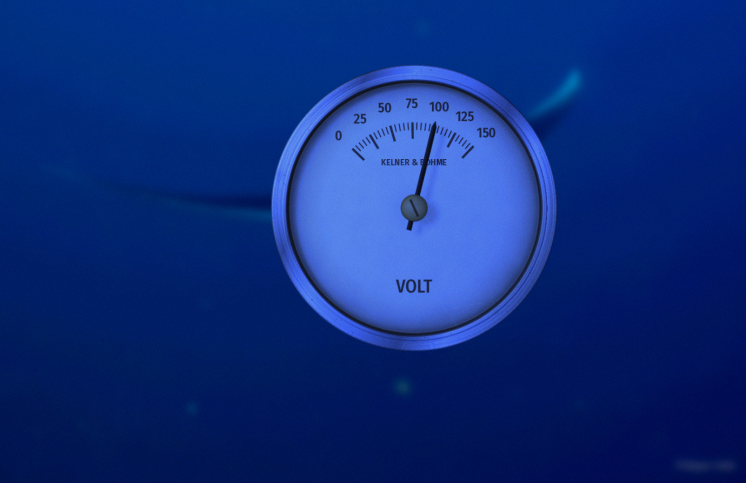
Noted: {"value": 100, "unit": "V"}
